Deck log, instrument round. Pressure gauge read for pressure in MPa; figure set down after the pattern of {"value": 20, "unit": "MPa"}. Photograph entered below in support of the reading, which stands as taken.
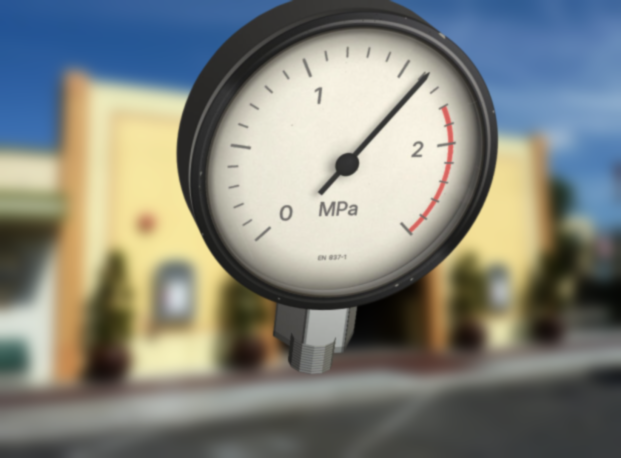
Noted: {"value": 1.6, "unit": "MPa"}
